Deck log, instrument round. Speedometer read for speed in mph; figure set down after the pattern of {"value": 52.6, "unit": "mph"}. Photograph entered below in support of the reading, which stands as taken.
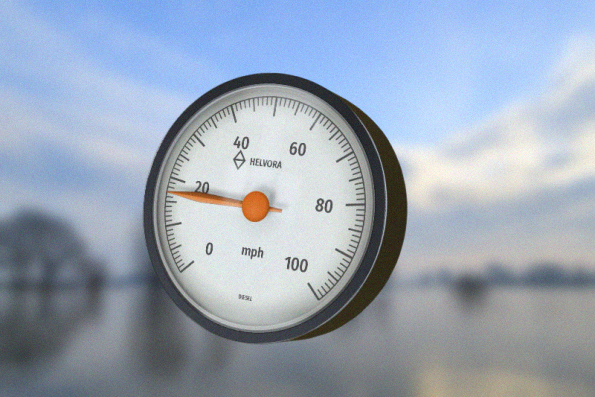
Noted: {"value": 17, "unit": "mph"}
